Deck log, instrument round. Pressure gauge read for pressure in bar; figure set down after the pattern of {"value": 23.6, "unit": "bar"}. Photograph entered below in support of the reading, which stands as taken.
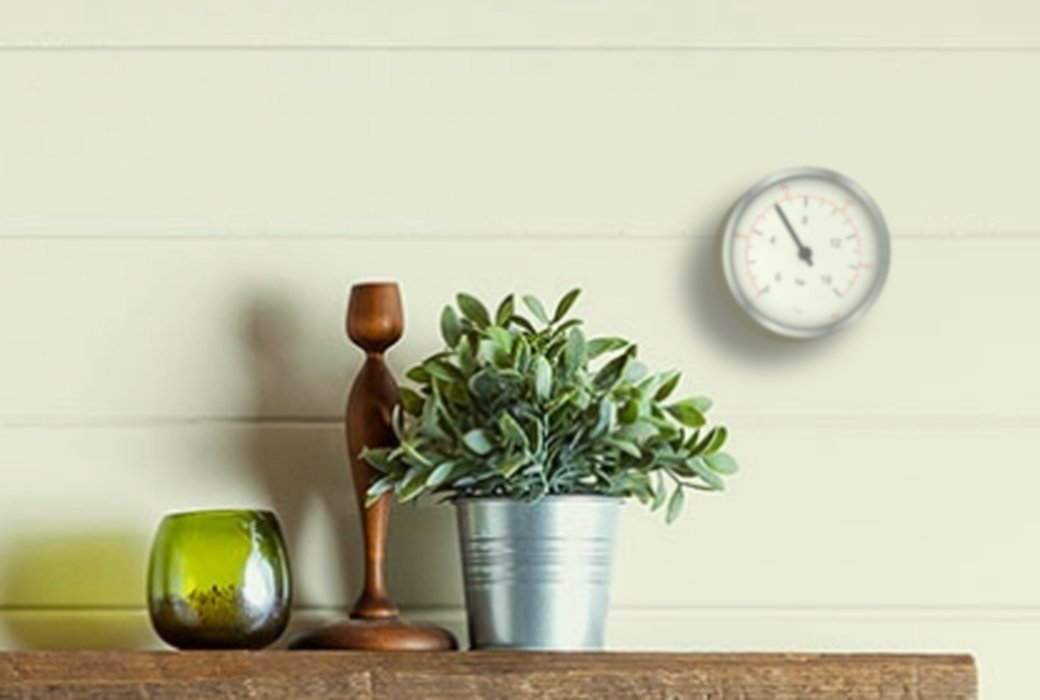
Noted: {"value": 6, "unit": "bar"}
